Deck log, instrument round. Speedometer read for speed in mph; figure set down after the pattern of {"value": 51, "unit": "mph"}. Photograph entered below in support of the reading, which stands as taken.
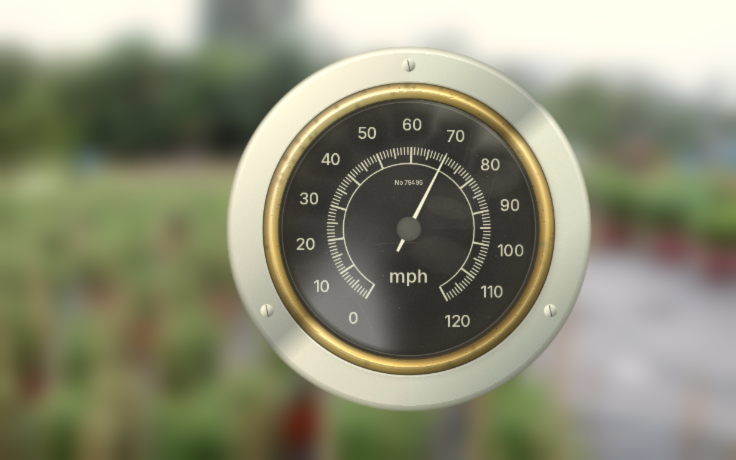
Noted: {"value": 70, "unit": "mph"}
